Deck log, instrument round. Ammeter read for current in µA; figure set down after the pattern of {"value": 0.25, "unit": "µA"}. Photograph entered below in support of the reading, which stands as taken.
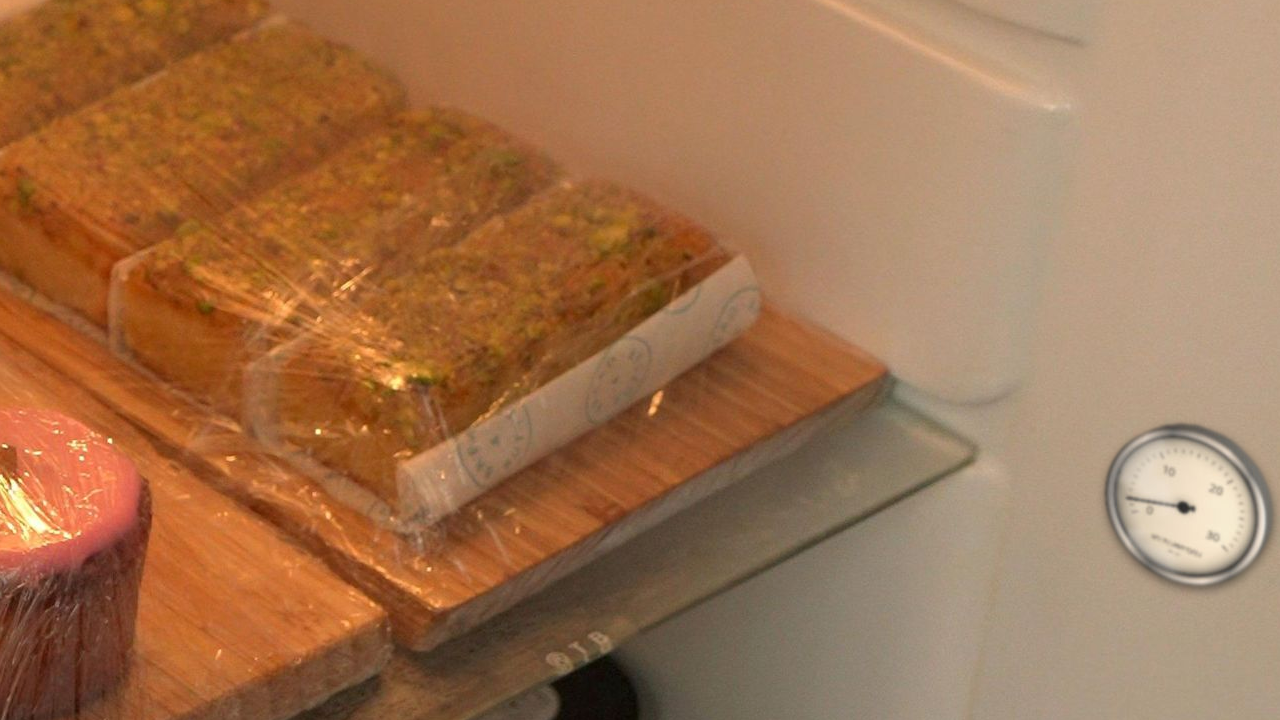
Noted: {"value": 2, "unit": "µA"}
